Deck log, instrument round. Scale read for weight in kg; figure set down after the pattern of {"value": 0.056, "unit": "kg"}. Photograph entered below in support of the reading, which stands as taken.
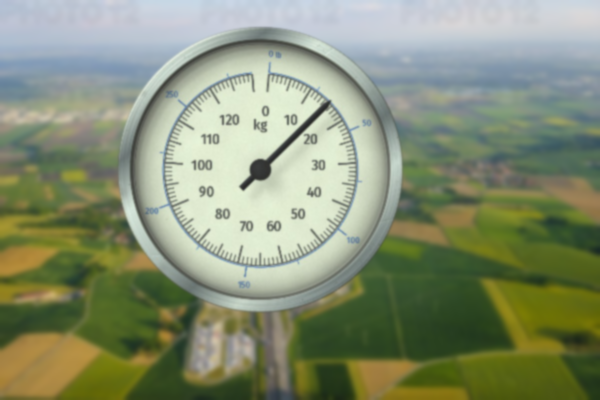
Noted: {"value": 15, "unit": "kg"}
